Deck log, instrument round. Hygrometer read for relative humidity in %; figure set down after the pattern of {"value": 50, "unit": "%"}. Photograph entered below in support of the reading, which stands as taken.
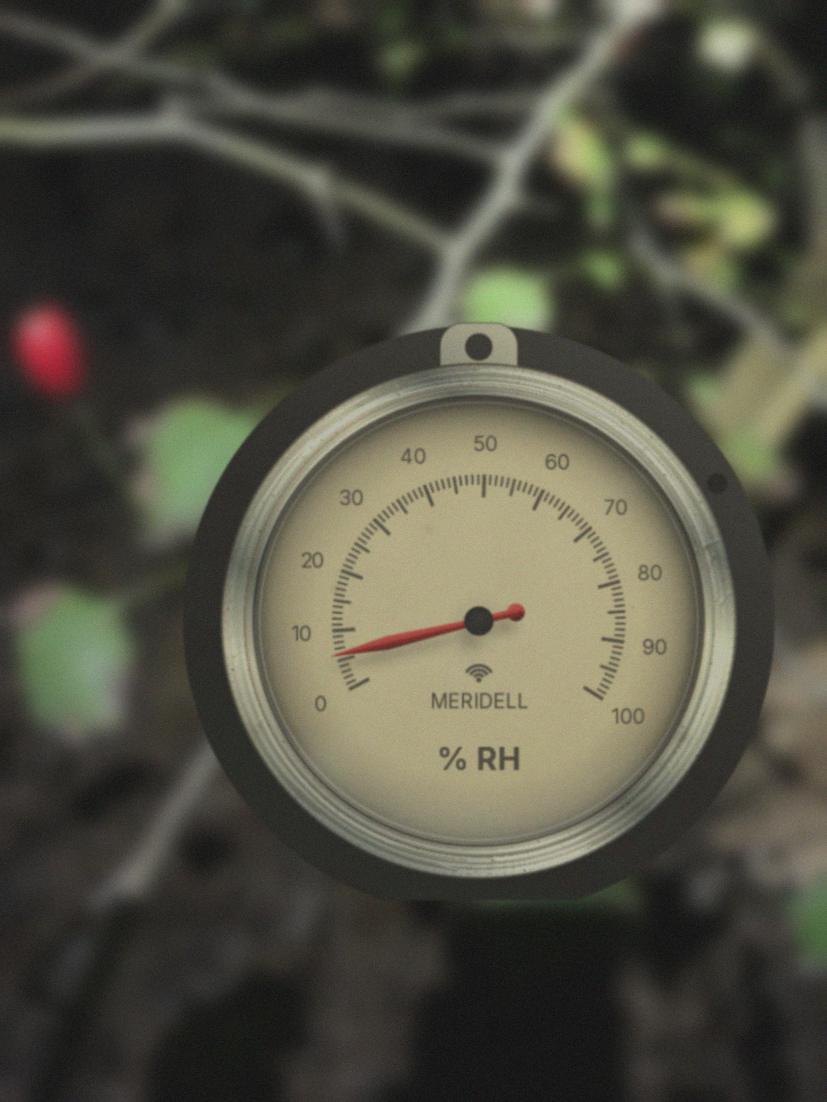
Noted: {"value": 6, "unit": "%"}
